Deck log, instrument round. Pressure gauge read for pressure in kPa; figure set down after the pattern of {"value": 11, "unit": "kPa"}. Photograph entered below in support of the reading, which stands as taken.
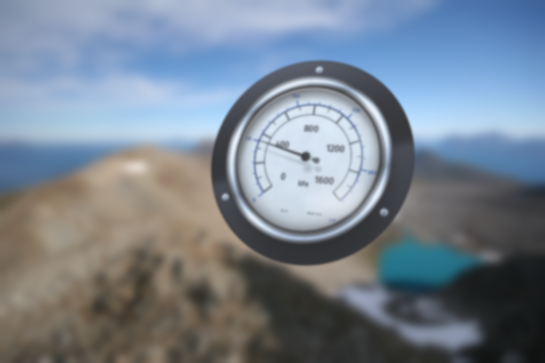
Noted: {"value": 350, "unit": "kPa"}
